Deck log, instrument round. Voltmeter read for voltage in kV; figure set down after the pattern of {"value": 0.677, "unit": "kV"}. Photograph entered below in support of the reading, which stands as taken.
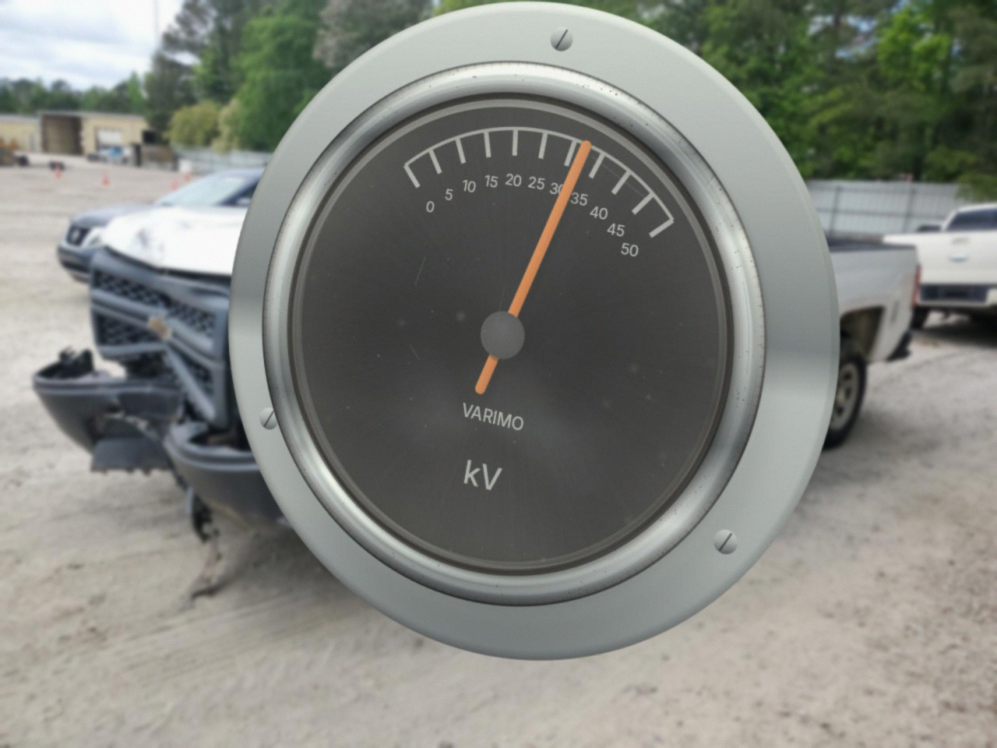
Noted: {"value": 32.5, "unit": "kV"}
